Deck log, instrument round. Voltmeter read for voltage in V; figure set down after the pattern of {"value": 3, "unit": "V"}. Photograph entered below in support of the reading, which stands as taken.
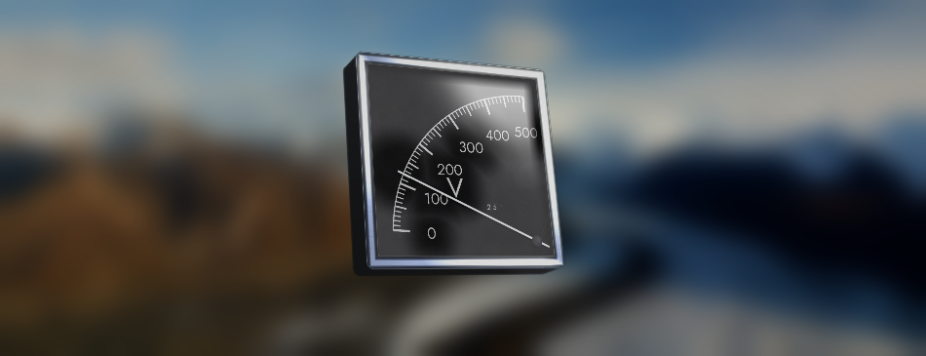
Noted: {"value": 120, "unit": "V"}
